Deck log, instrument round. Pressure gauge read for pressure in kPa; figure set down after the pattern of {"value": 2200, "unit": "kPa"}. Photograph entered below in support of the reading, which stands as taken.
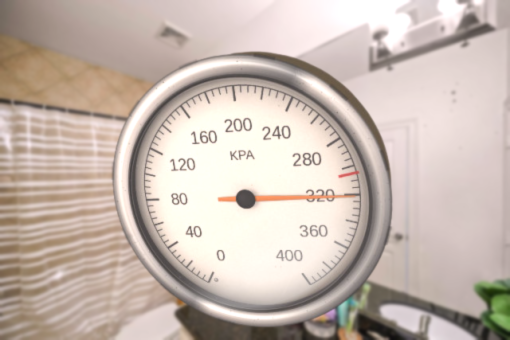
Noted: {"value": 320, "unit": "kPa"}
